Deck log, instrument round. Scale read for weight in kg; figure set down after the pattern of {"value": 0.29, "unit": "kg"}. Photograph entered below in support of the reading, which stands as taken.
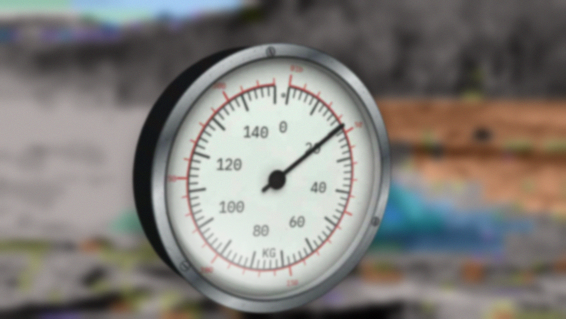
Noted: {"value": 20, "unit": "kg"}
